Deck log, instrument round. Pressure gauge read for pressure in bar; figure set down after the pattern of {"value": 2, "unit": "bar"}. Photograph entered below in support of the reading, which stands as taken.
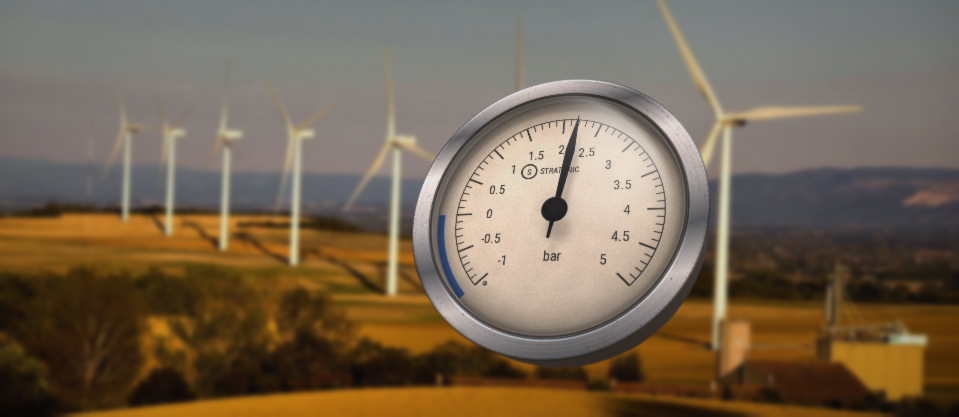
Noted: {"value": 2.2, "unit": "bar"}
